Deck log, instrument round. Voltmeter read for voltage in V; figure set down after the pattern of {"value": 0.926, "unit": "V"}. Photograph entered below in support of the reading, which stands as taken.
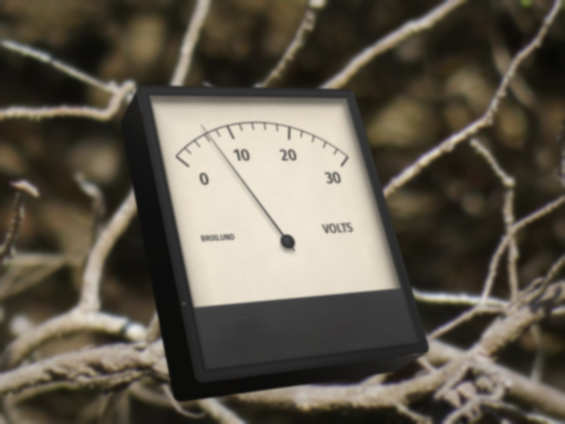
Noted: {"value": 6, "unit": "V"}
